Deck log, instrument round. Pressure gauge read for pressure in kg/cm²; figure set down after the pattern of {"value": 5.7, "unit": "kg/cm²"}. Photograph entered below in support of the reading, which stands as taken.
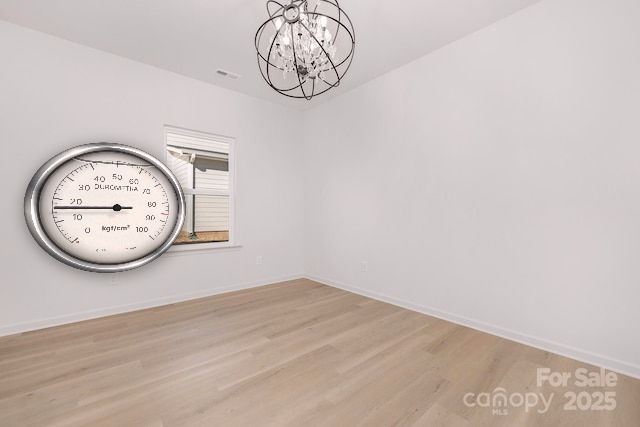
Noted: {"value": 16, "unit": "kg/cm²"}
